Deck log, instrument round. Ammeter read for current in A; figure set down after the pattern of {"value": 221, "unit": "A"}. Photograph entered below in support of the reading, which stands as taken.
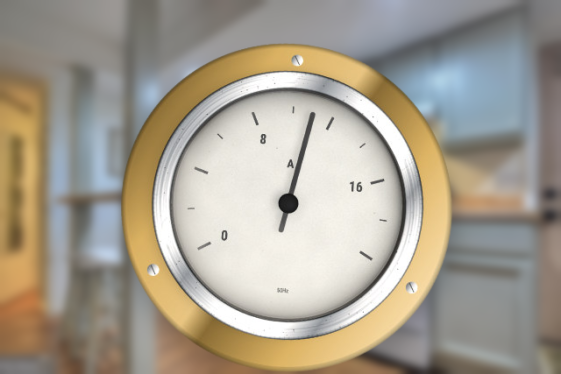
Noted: {"value": 11, "unit": "A"}
